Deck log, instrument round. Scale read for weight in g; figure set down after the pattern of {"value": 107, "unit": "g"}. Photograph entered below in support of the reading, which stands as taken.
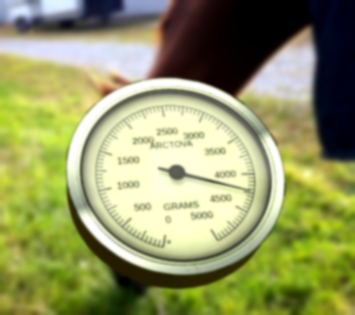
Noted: {"value": 4250, "unit": "g"}
